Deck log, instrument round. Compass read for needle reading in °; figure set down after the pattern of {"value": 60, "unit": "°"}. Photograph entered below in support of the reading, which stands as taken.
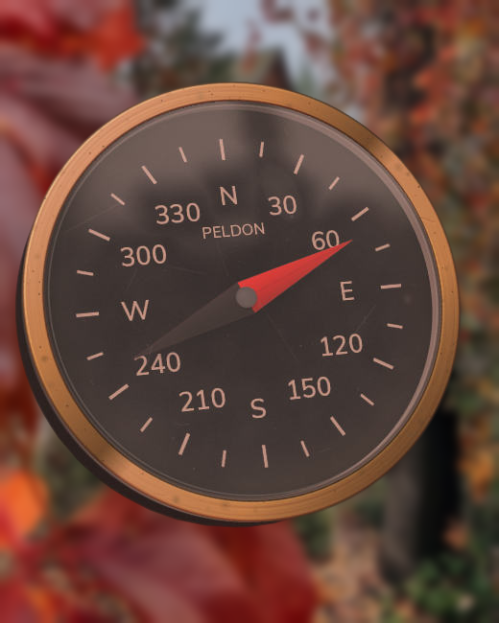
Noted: {"value": 67.5, "unit": "°"}
